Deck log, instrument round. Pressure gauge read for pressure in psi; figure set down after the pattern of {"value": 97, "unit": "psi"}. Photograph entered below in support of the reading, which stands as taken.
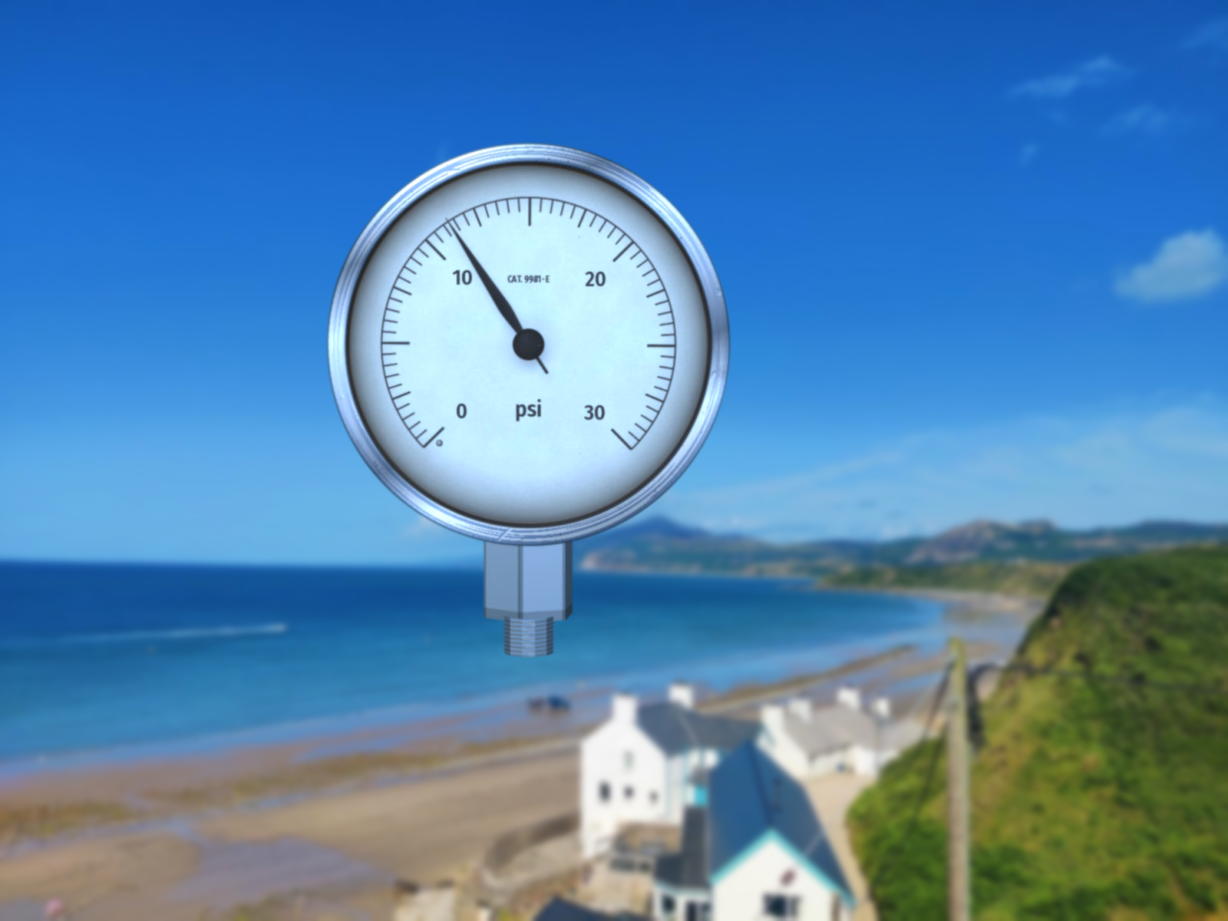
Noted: {"value": 11.25, "unit": "psi"}
